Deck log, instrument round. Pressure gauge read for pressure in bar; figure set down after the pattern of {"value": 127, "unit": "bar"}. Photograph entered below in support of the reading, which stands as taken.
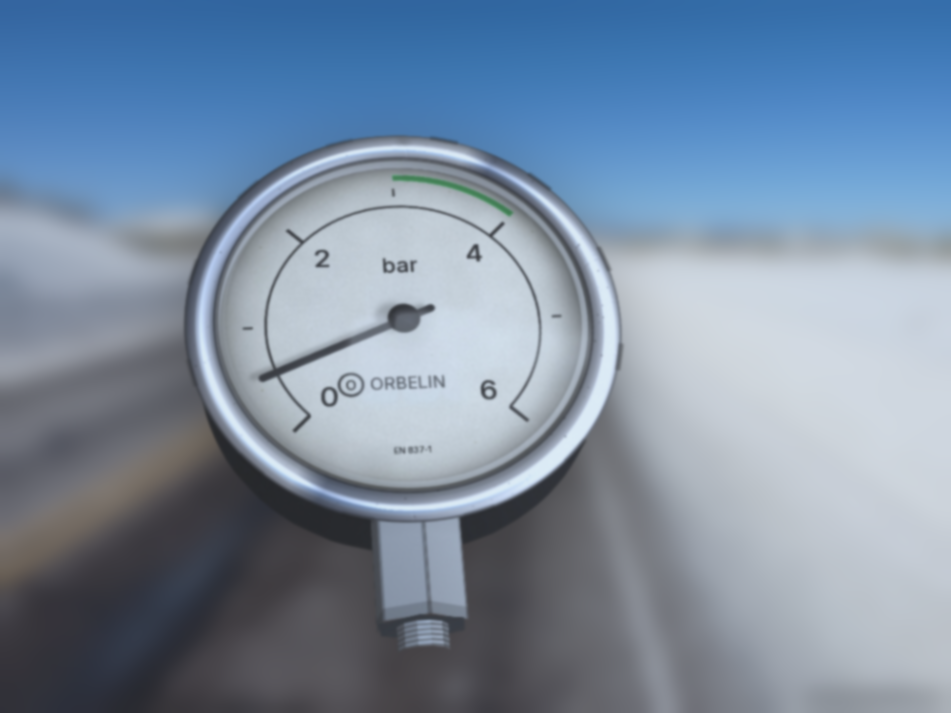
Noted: {"value": 0.5, "unit": "bar"}
